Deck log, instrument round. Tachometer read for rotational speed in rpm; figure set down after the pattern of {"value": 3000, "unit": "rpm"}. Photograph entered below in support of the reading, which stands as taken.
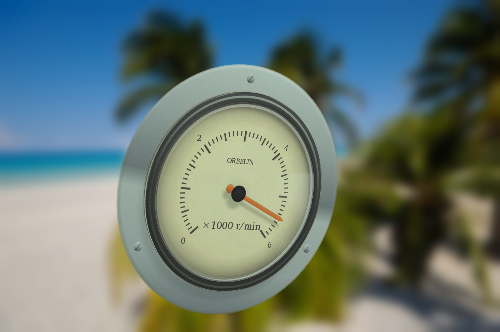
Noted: {"value": 5500, "unit": "rpm"}
